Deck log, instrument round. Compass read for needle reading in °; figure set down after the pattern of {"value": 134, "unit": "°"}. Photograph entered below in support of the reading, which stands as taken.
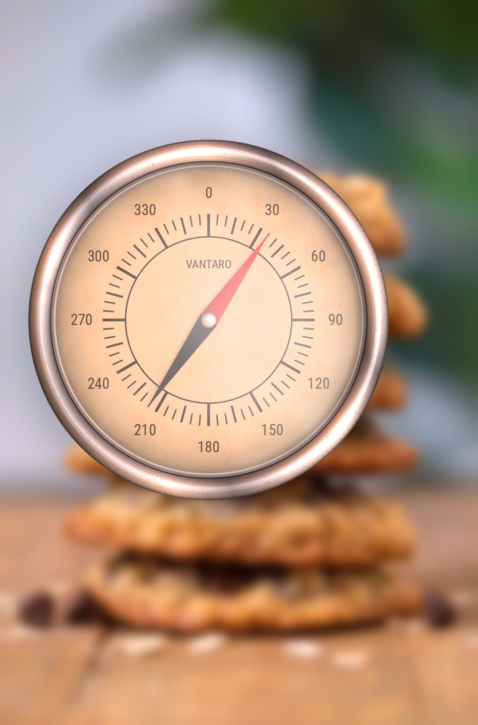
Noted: {"value": 35, "unit": "°"}
